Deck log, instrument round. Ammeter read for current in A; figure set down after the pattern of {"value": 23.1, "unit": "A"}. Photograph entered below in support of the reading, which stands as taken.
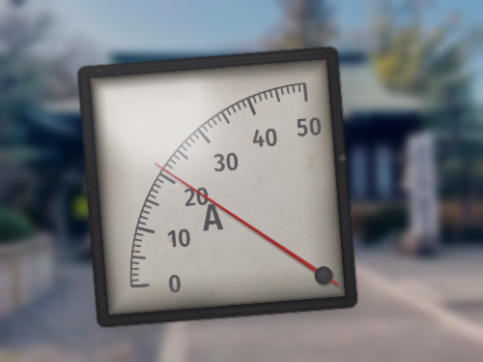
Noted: {"value": 21, "unit": "A"}
